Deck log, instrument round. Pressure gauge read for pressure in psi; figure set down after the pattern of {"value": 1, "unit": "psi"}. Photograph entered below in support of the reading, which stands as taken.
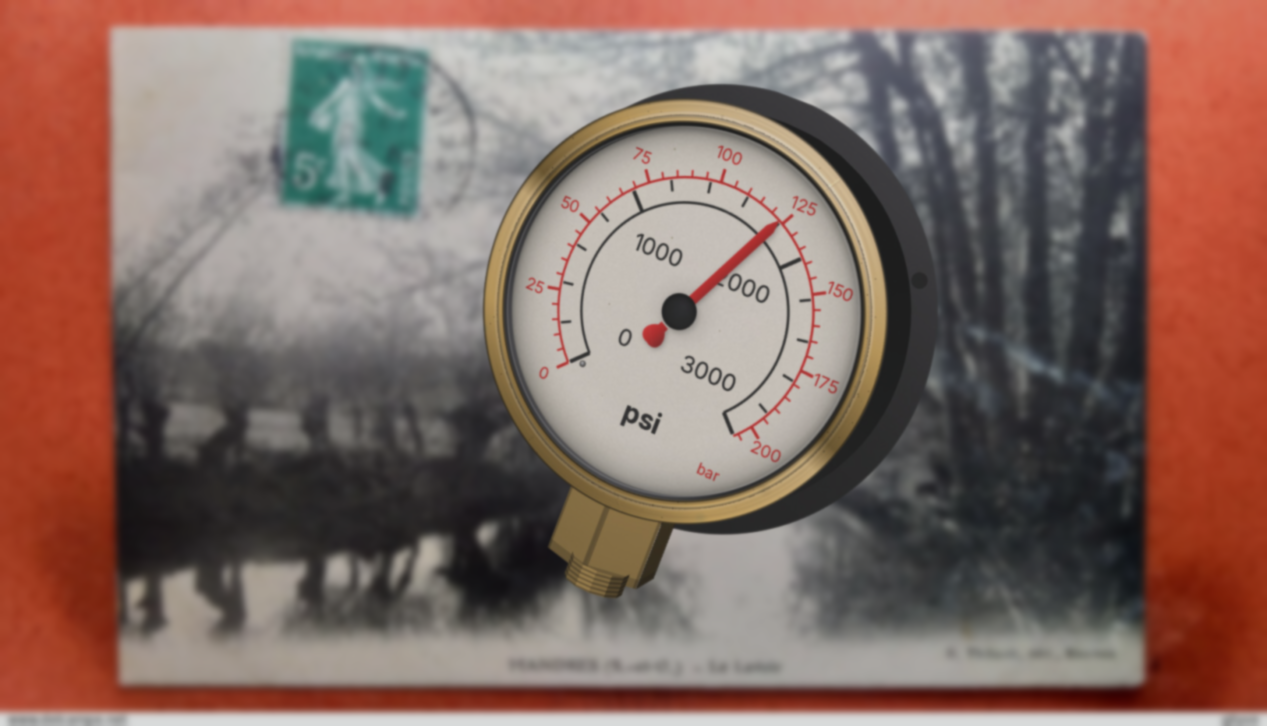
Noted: {"value": 1800, "unit": "psi"}
